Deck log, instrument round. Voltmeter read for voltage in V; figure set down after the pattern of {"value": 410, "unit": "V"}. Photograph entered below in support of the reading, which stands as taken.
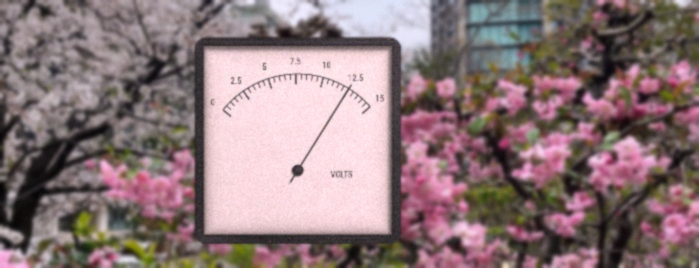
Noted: {"value": 12.5, "unit": "V"}
